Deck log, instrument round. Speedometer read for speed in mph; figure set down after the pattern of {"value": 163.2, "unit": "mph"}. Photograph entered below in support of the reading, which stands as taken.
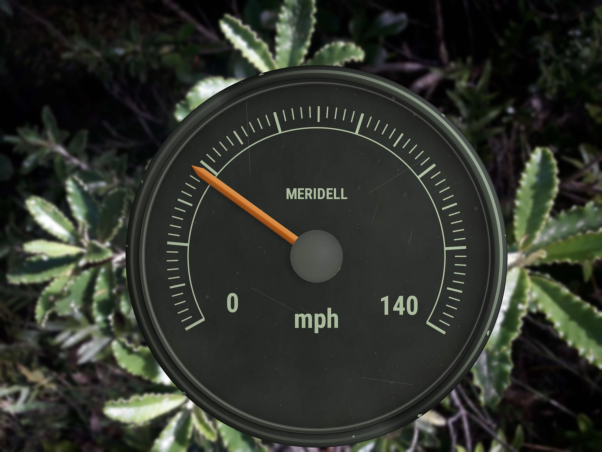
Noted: {"value": 38, "unit": "mph"}
